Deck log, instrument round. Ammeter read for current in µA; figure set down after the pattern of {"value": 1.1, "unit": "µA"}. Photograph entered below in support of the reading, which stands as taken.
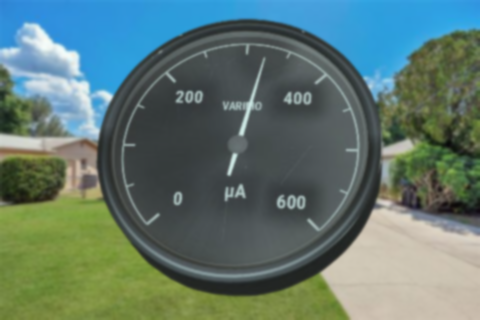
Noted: {"value": 325, "unit": "µA"}
